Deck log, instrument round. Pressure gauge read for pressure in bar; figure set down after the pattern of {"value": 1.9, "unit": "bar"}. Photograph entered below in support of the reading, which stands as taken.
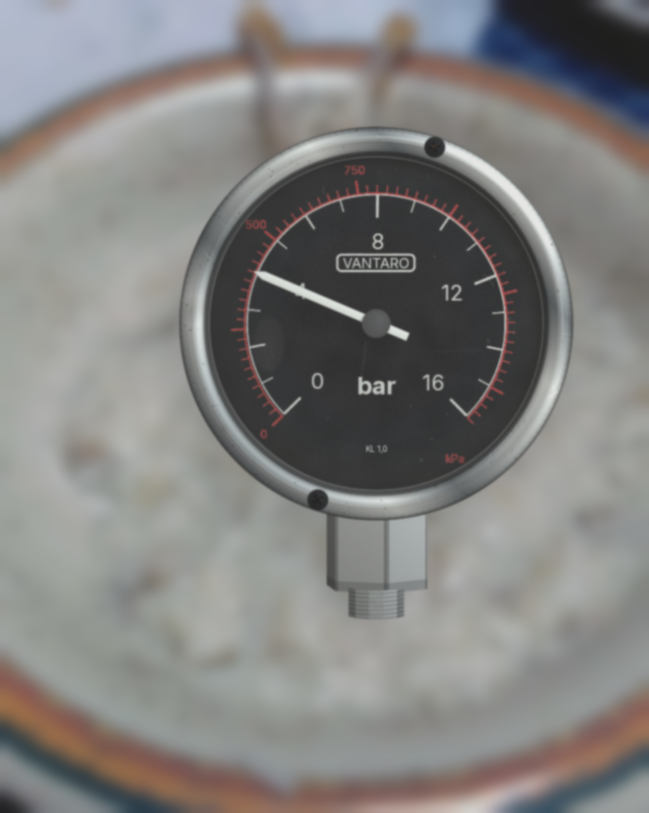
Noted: {"value": 4, "unit": "bar"}
